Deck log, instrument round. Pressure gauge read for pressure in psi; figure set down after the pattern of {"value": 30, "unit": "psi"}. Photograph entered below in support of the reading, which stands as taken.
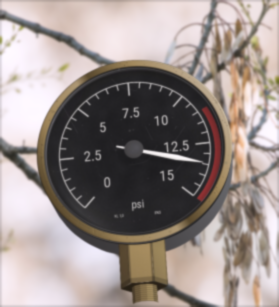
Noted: {"value": 13.5, "unit": "psi"}
